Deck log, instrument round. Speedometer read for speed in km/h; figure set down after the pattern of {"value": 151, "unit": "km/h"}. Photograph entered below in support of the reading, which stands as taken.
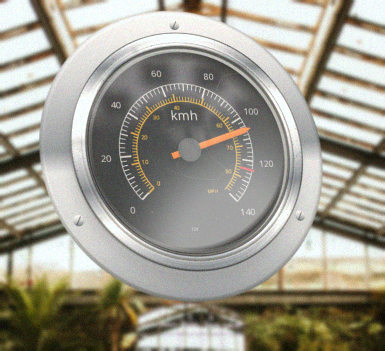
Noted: {"value": 106, "unit": "km/h"}
